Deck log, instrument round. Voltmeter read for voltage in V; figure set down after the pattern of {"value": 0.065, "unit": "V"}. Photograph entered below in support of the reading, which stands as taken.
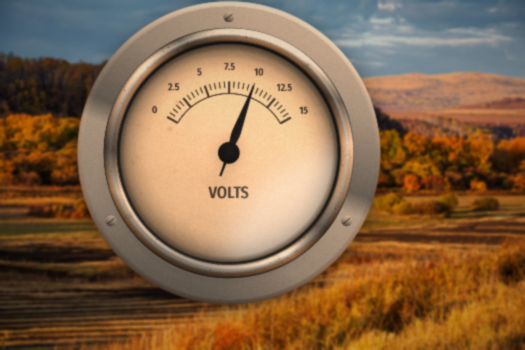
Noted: {"value": 10, "unit": "V"}
